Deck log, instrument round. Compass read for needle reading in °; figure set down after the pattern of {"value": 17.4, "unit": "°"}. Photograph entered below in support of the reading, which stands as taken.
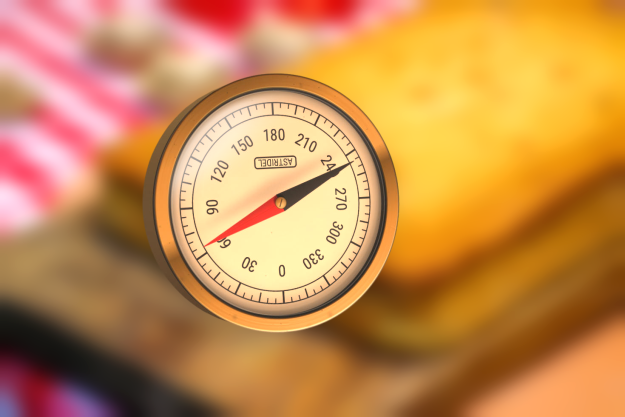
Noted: {"value": 65, "unit": "°"}
